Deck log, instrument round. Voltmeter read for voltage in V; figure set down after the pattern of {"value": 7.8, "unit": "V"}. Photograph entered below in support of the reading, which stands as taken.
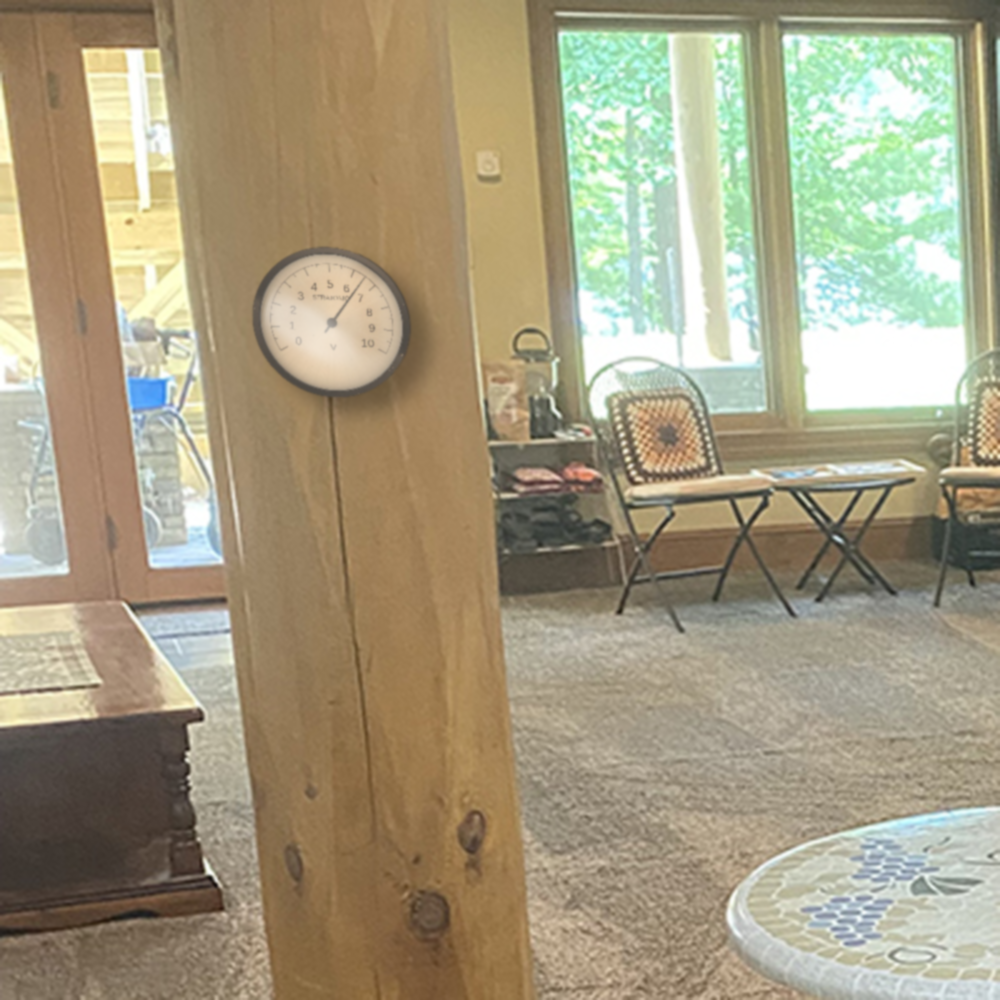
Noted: {"value": 6.5, "unit": "V"}
